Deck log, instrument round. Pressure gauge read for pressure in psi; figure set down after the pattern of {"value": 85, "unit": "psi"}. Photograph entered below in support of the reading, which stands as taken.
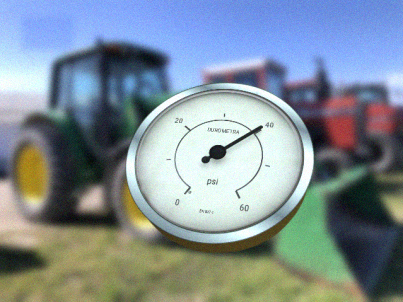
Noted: {"value": 40, "unit": "psi"}
